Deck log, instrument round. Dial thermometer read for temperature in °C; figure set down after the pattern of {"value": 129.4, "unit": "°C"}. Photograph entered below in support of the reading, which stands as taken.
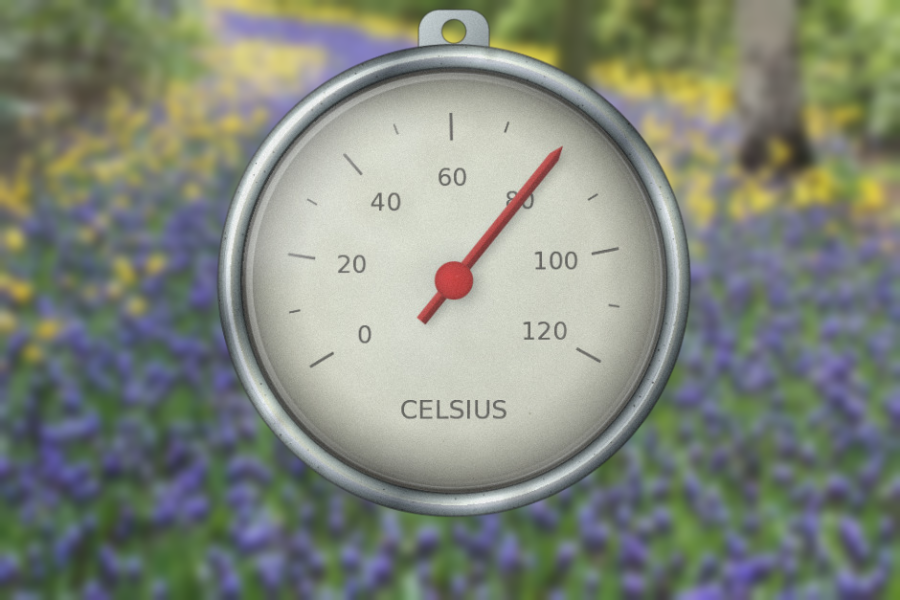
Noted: {"value": 80, "unit": "°C"}
